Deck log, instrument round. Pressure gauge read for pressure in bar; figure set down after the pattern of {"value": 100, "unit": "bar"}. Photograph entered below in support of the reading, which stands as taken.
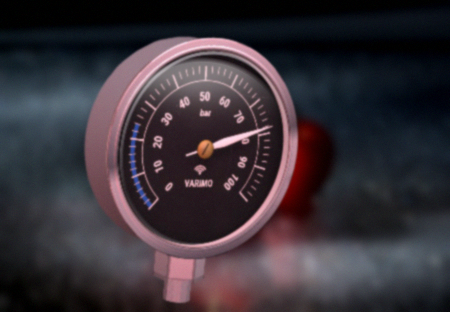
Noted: {"value": 78, "unit": "bar"}
